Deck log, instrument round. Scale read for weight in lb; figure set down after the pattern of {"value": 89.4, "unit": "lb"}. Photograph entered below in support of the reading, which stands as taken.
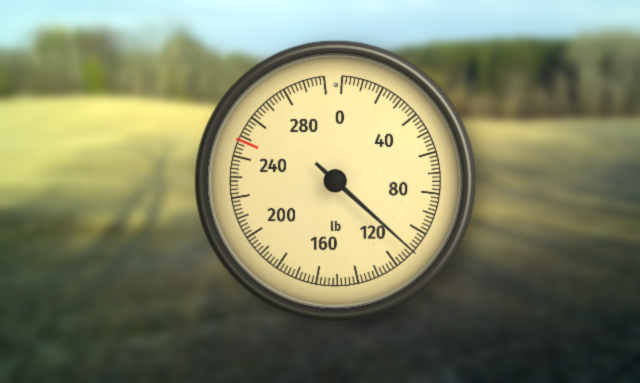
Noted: {"value": 110, "unit": "lb"}
